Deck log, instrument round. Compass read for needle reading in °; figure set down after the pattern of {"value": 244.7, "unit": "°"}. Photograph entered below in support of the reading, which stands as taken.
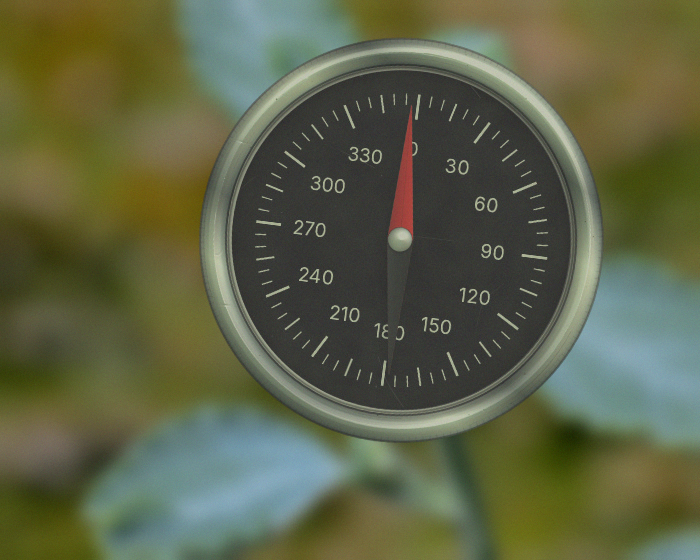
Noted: {"value": 357.5, "unit": "°"}
